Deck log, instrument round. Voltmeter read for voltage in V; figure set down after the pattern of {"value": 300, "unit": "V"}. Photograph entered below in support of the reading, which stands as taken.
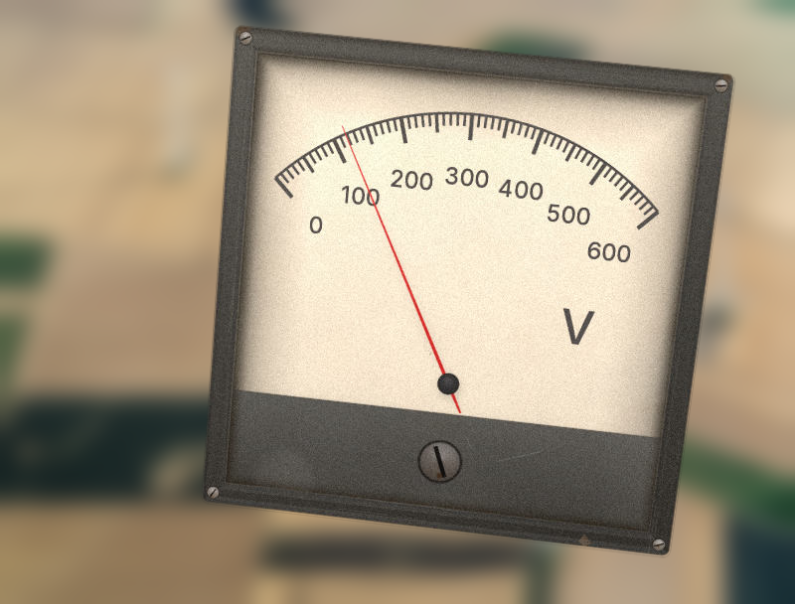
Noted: {"value": 120, "unit": "V"}
